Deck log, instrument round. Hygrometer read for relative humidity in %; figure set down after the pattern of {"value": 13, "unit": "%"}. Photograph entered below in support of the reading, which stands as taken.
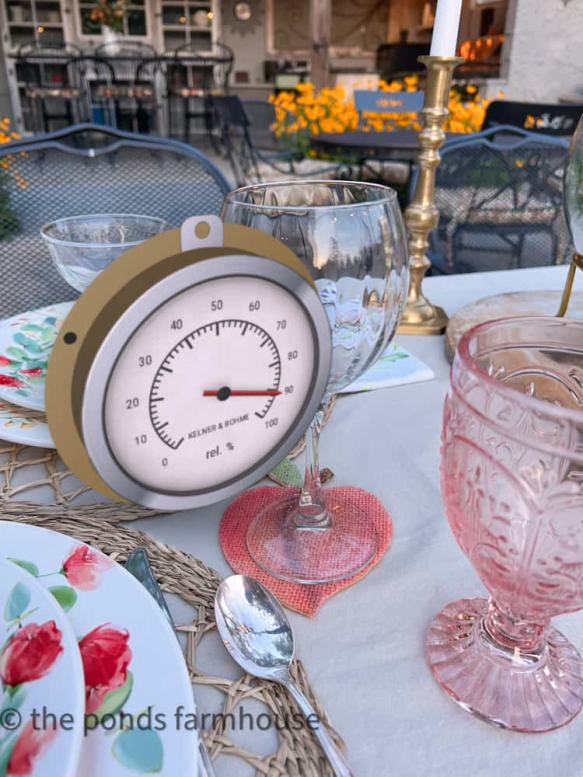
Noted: {"value": 90, "unit": "%"}
